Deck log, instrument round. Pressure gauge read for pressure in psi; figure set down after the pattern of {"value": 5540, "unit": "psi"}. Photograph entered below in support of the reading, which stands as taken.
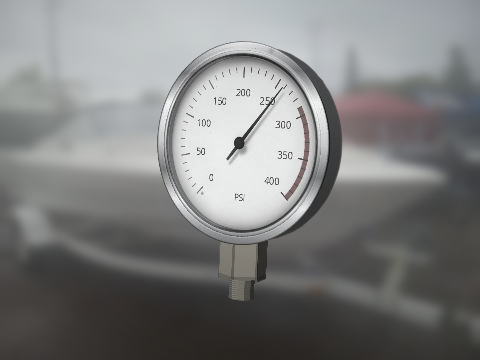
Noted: {"value": 260, "unit": "psi"}
